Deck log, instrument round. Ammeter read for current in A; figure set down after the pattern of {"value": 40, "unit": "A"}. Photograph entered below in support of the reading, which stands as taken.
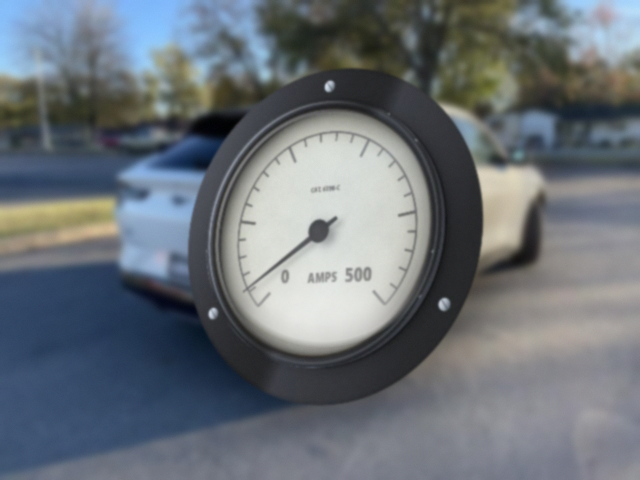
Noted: {"value": 20, "unit": "A"}
